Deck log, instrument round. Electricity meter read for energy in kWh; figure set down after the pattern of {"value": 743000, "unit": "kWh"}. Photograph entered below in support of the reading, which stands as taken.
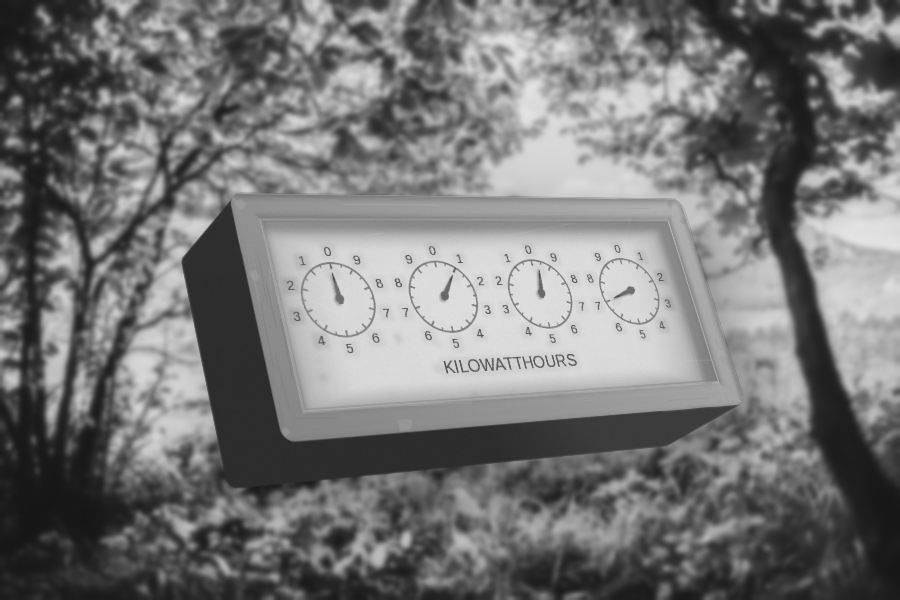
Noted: {"value": 97, "unit": "kWh"}
